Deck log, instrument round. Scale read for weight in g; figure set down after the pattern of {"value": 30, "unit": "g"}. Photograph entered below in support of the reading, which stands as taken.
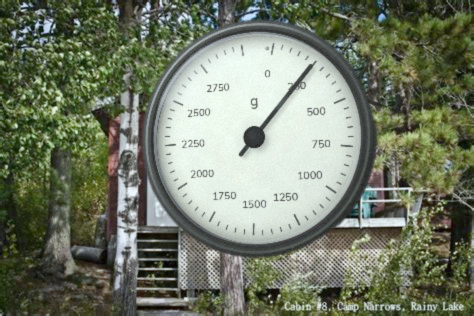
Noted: {"value": 250, "unit": "g"}
